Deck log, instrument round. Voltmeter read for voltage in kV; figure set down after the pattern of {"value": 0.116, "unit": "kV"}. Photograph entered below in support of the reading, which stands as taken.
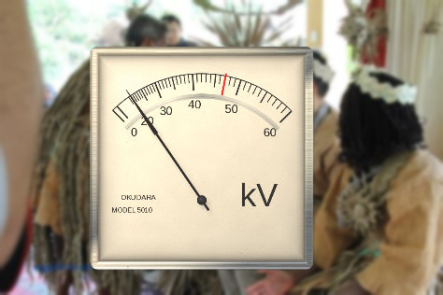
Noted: {"value": 20, "unit": "kV"}
